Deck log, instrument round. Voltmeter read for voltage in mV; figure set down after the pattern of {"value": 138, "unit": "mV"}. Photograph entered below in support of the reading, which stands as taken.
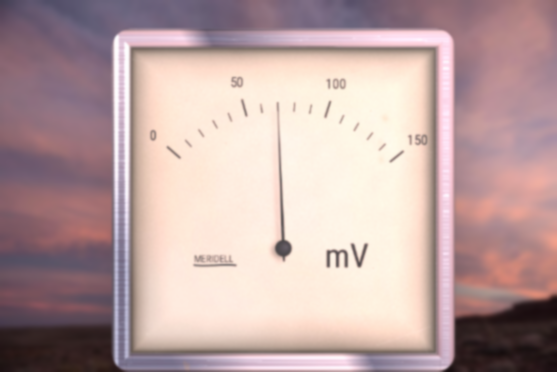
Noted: {"value": 70, "unit": "mV"}
